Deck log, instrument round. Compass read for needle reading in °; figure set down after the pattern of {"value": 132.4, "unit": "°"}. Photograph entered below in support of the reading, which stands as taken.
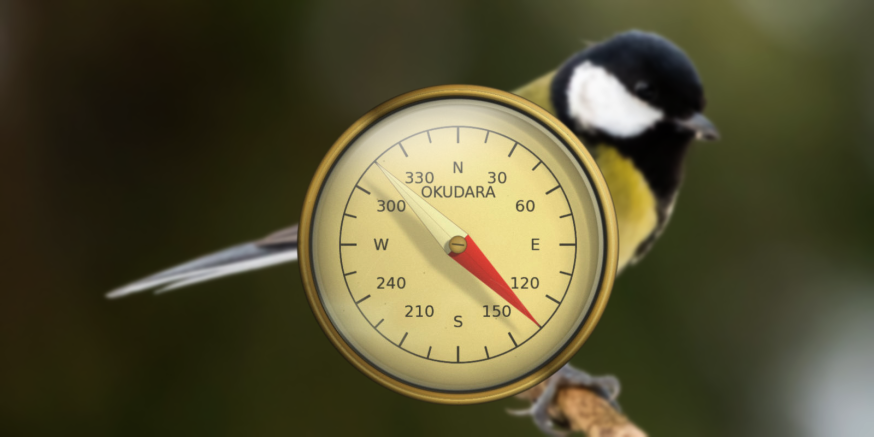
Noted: {"value": 135, "unit": "°"}
